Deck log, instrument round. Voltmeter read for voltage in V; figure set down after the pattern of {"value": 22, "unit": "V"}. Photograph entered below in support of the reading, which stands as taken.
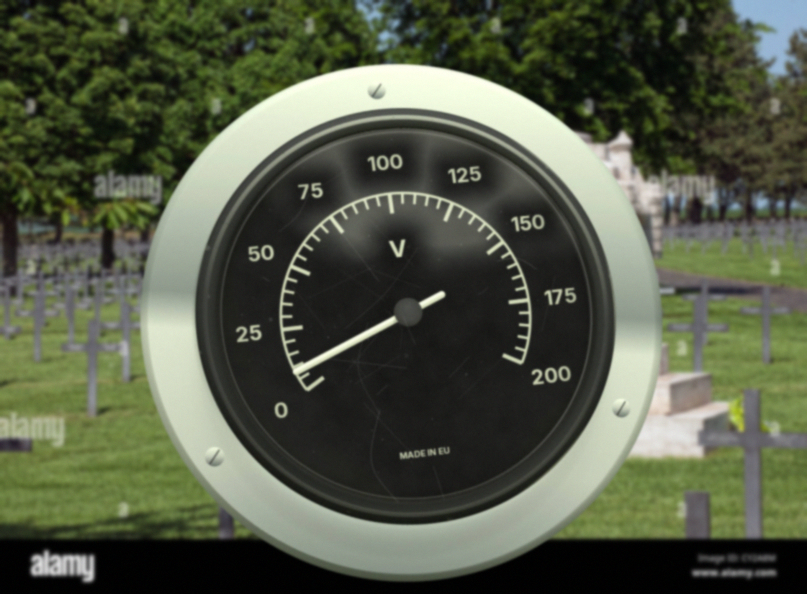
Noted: {"value": 7.5, "unit": "V"}
